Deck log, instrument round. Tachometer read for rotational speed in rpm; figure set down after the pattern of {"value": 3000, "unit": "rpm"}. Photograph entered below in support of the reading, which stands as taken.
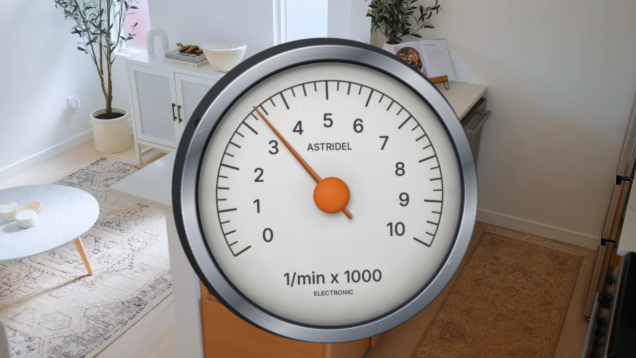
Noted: {"value": 3375, "unit": "rpm"}
